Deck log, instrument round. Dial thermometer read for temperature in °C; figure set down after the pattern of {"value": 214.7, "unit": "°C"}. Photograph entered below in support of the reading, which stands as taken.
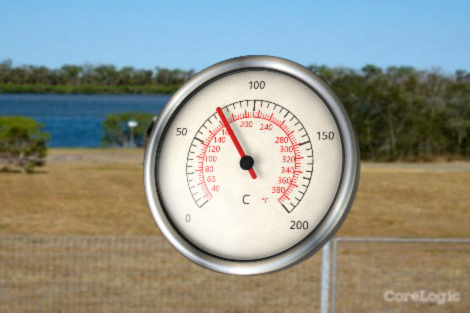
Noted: {"value": 75, "unit": "°C"}
